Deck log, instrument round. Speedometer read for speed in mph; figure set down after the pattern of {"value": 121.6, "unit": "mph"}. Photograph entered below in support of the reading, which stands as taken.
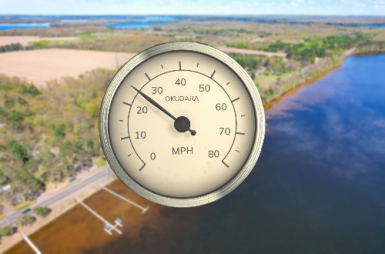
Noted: {"value": 25, "unit": "mph"}
